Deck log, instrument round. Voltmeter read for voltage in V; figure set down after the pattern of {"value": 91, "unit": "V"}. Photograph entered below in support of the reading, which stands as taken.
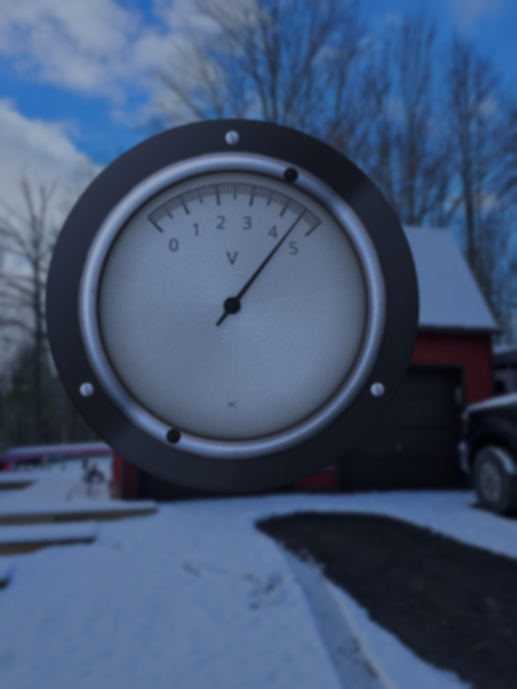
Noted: {"value": 4.5, "unit": "V"}
